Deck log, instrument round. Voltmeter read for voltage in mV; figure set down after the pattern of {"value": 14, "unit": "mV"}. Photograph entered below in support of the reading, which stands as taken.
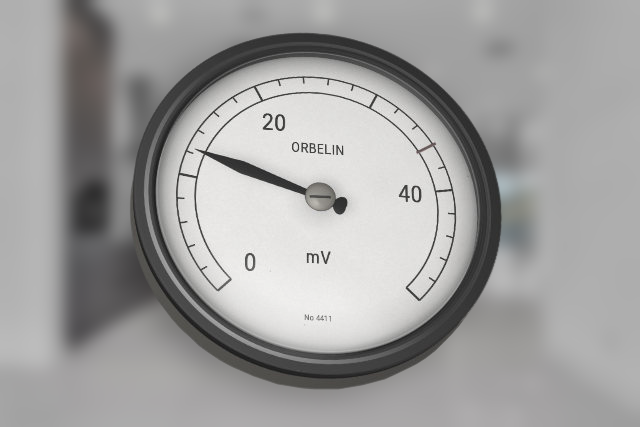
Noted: {"value": 12, "unit": "mV"}
